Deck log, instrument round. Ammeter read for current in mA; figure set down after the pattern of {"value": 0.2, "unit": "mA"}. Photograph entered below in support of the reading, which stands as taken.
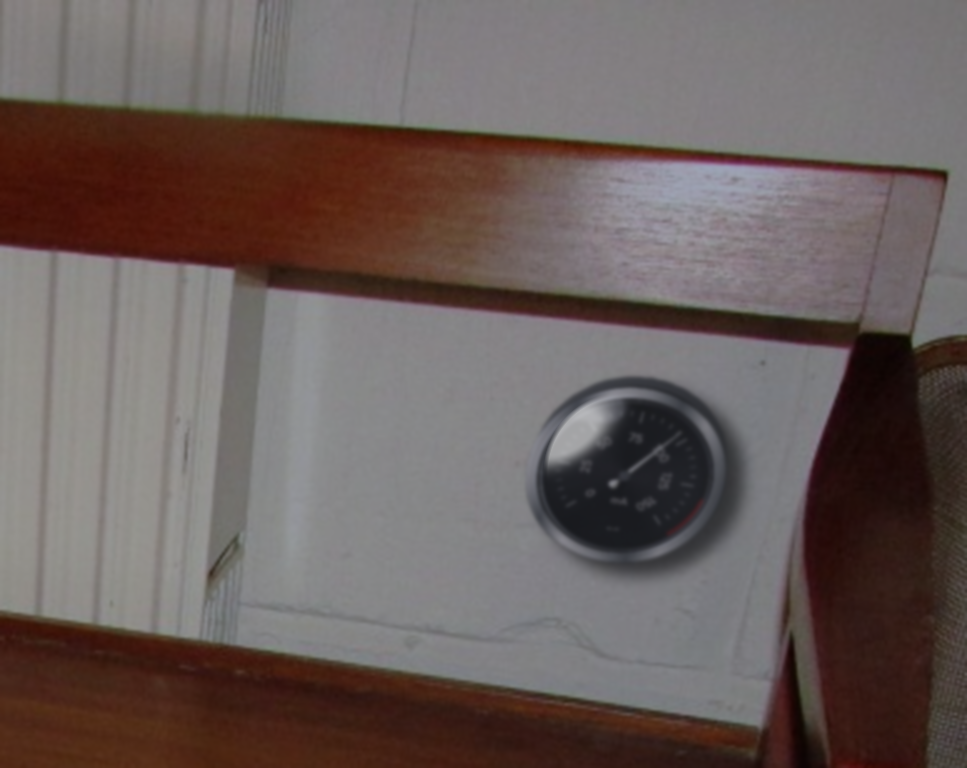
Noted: {"value": 95, "unit": "mA"}
